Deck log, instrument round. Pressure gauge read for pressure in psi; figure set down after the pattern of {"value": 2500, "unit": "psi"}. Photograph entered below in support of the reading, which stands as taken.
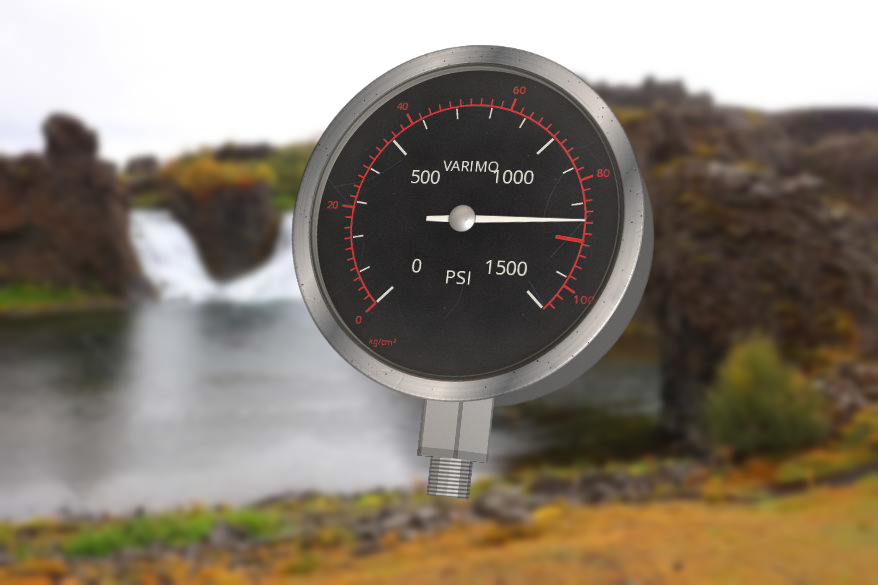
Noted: {"value": 1250, "unit": "psi"}
